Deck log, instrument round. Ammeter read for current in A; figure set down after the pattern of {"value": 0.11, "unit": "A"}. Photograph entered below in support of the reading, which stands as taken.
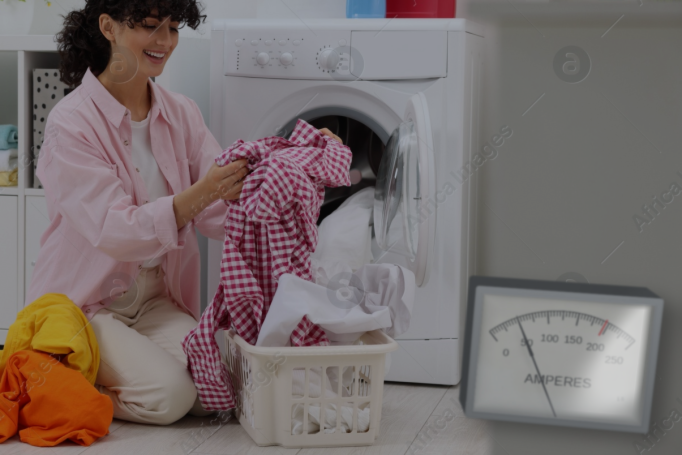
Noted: {"value": 50, "unit": "A"}
